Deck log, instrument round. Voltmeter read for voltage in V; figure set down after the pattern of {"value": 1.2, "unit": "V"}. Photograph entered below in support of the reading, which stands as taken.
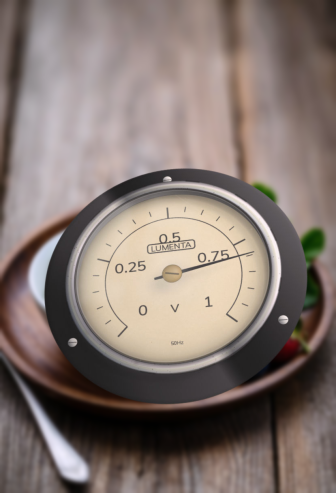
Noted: {"value": 0.8, "unit": "V"}
